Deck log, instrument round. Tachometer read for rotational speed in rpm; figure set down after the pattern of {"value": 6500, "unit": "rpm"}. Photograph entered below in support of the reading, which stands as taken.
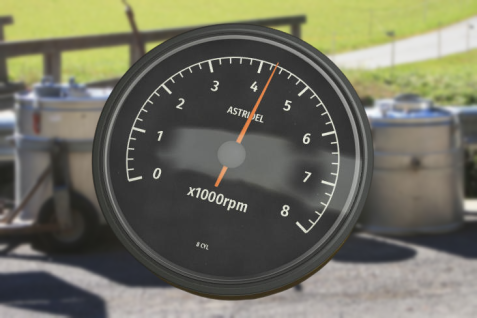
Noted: {"value": 4300, "unit": "rpm"}
